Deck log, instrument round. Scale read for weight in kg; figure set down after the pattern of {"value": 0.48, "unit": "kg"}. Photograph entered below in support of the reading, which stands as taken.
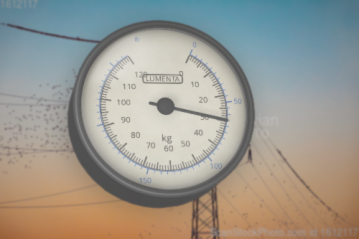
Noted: {"value": 30, "unit": "kg"}
